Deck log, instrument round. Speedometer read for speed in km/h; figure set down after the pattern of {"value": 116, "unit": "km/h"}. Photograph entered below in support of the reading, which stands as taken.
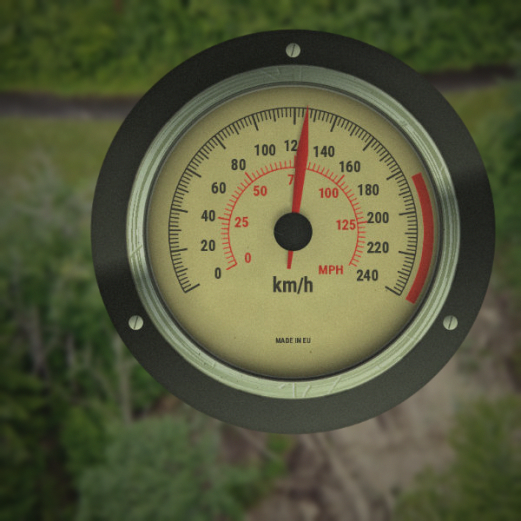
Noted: {"value": 126, "unit": "km/h"}
